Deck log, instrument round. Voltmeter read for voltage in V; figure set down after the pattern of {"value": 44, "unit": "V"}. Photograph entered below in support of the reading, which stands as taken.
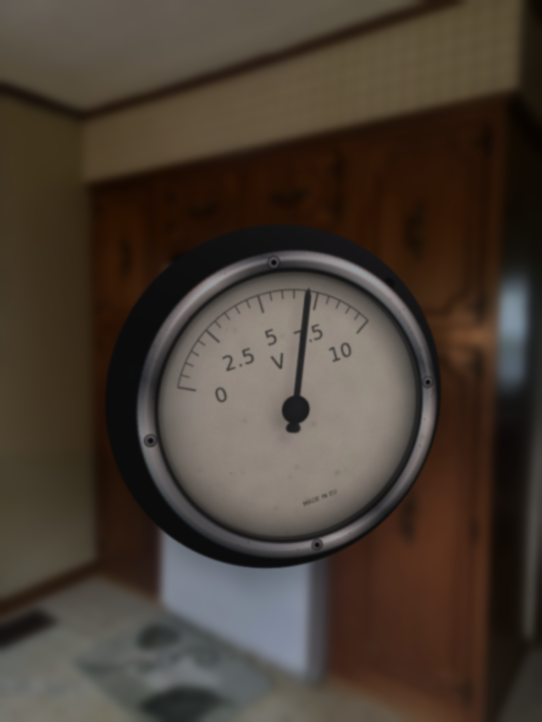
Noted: {"value": 7, "unit": "V"}
